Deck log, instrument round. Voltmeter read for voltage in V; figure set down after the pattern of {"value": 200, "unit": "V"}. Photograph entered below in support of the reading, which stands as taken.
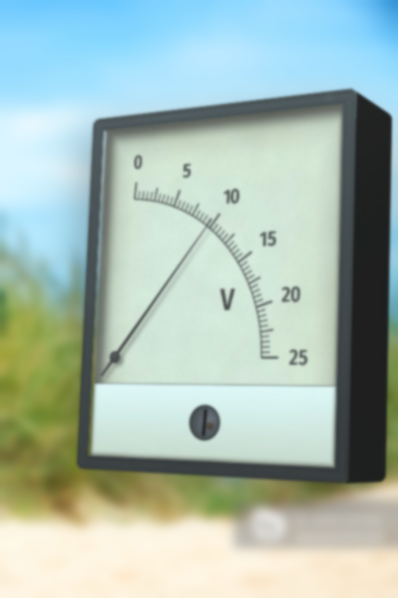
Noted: {"value": 10, "unit": "V"}
